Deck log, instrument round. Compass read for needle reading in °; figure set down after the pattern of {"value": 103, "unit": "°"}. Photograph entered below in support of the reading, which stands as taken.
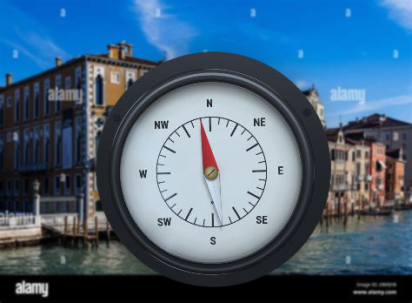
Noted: {"value": 350, "unit": "°"}
